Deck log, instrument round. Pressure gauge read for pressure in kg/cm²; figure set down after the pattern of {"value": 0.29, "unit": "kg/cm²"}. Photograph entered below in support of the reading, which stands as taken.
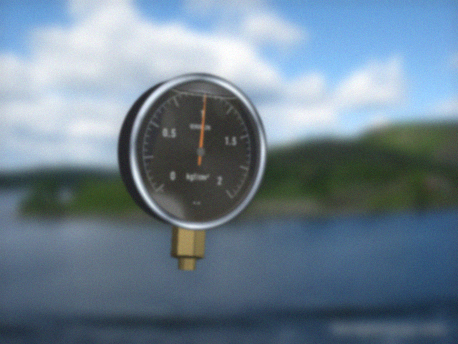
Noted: {"value": 1, "unit": "kg/cm²"}
